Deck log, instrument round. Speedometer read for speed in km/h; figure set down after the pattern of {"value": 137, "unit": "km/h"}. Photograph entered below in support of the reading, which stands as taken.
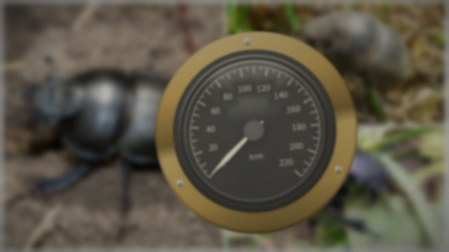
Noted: {"value": 0, "unit": "km/h"}
